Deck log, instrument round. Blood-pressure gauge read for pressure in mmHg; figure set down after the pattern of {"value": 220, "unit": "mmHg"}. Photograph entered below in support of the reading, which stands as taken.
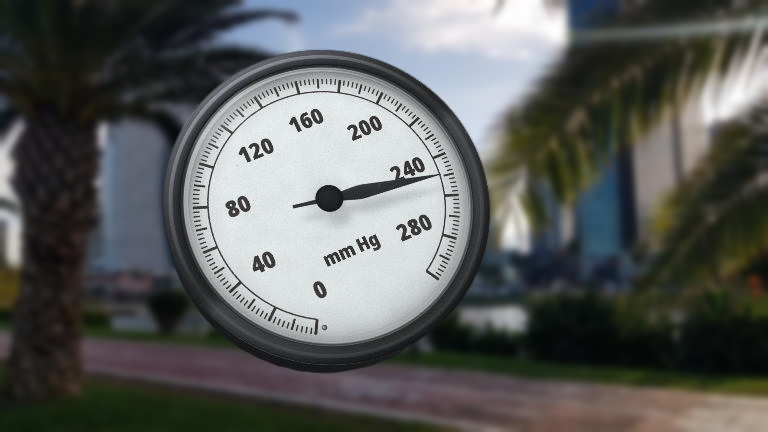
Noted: {"value": 250, "unit": "mmHg"}
